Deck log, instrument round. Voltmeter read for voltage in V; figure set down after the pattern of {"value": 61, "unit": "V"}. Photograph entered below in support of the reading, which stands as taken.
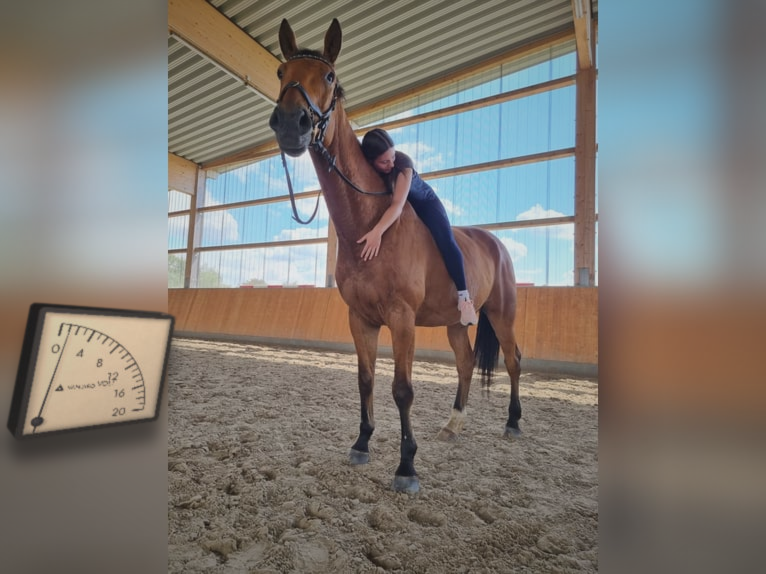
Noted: {"value": 1, "unit": "V"}
